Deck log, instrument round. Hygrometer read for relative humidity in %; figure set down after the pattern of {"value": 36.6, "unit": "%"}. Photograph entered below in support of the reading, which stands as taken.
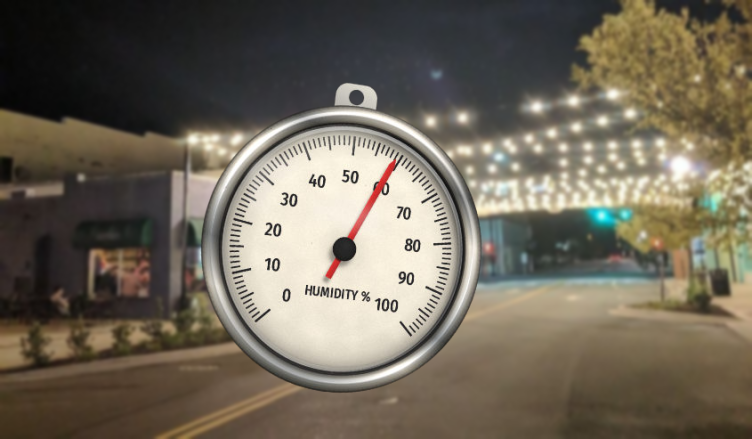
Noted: {"value": 59, "unit": "%"}
